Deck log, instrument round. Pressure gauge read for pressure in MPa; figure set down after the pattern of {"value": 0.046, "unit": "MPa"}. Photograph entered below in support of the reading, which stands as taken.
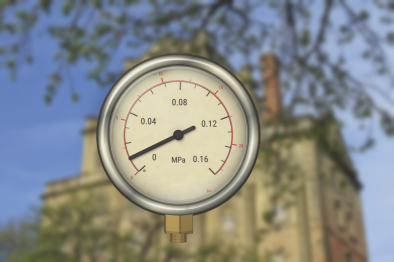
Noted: {"value": 0.01, "unit": "MPa"}
